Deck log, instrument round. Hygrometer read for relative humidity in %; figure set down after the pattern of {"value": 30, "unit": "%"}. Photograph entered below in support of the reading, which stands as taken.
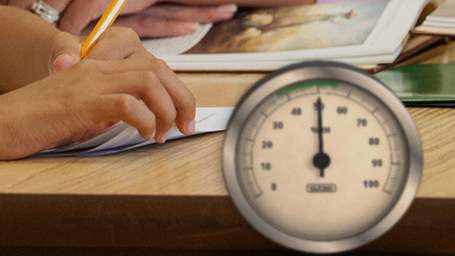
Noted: {"value": 50, "unit": "%"}
